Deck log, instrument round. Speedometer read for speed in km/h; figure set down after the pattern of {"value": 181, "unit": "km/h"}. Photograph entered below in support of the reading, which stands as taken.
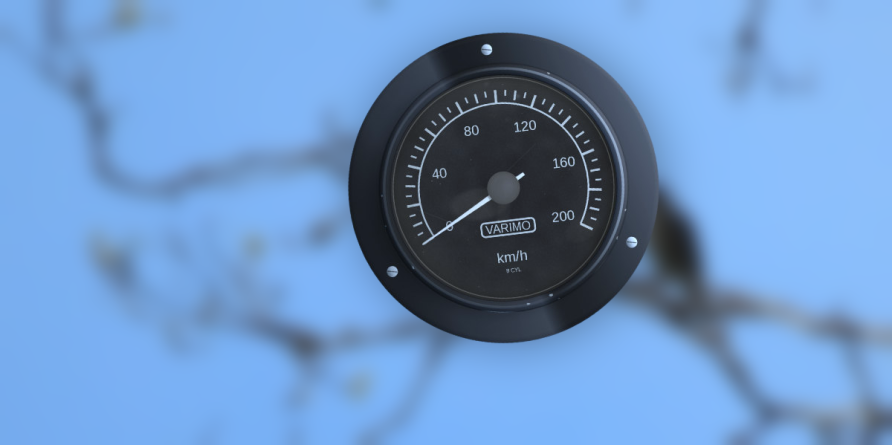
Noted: {"value": 0, "unit": "km/h"}
